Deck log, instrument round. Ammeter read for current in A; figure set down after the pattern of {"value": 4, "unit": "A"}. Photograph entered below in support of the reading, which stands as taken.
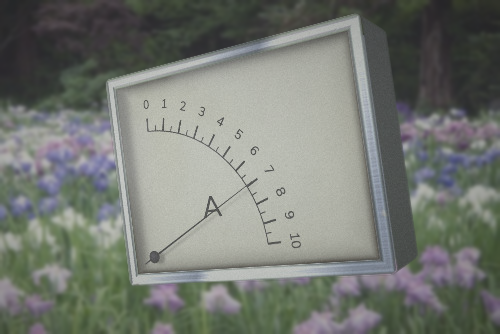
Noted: {"value": 7, "unit": "A"}
